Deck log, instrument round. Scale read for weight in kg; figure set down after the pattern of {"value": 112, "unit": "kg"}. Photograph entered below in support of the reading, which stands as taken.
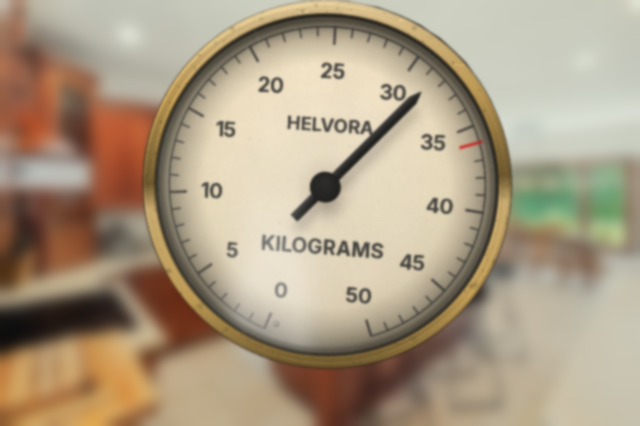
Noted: {"value": 31.5, "unit": "kg"}
